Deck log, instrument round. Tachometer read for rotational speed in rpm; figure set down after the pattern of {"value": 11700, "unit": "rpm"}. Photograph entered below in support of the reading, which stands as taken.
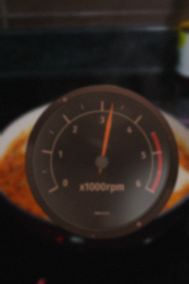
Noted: {"value": 3250, "unit": "rpm"}
